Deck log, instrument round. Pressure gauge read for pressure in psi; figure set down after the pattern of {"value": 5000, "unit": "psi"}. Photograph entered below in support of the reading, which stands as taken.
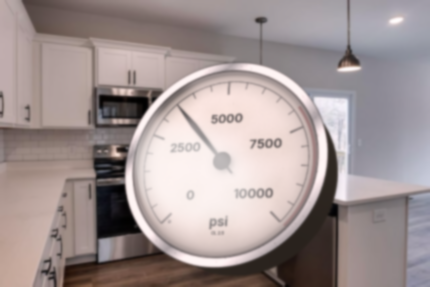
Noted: {"value": 3500, "unit": "psi"}
